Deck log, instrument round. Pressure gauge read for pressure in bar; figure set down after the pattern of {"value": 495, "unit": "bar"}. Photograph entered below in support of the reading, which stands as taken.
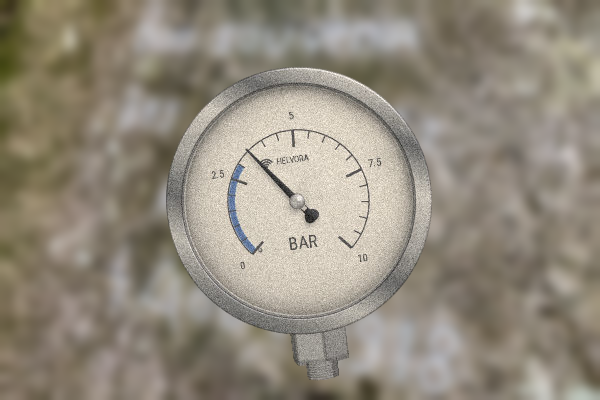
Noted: {"value": 3.5, "unit": "bar"}
